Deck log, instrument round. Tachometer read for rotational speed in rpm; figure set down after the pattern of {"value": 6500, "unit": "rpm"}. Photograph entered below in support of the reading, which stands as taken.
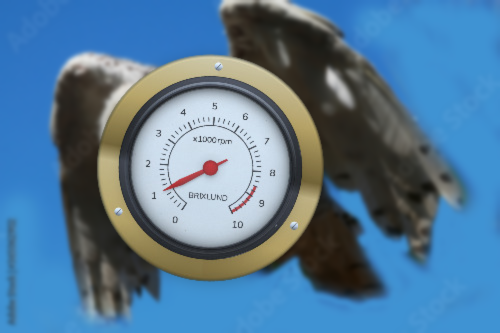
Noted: {"value": 1000, "unit": "rpm"}
